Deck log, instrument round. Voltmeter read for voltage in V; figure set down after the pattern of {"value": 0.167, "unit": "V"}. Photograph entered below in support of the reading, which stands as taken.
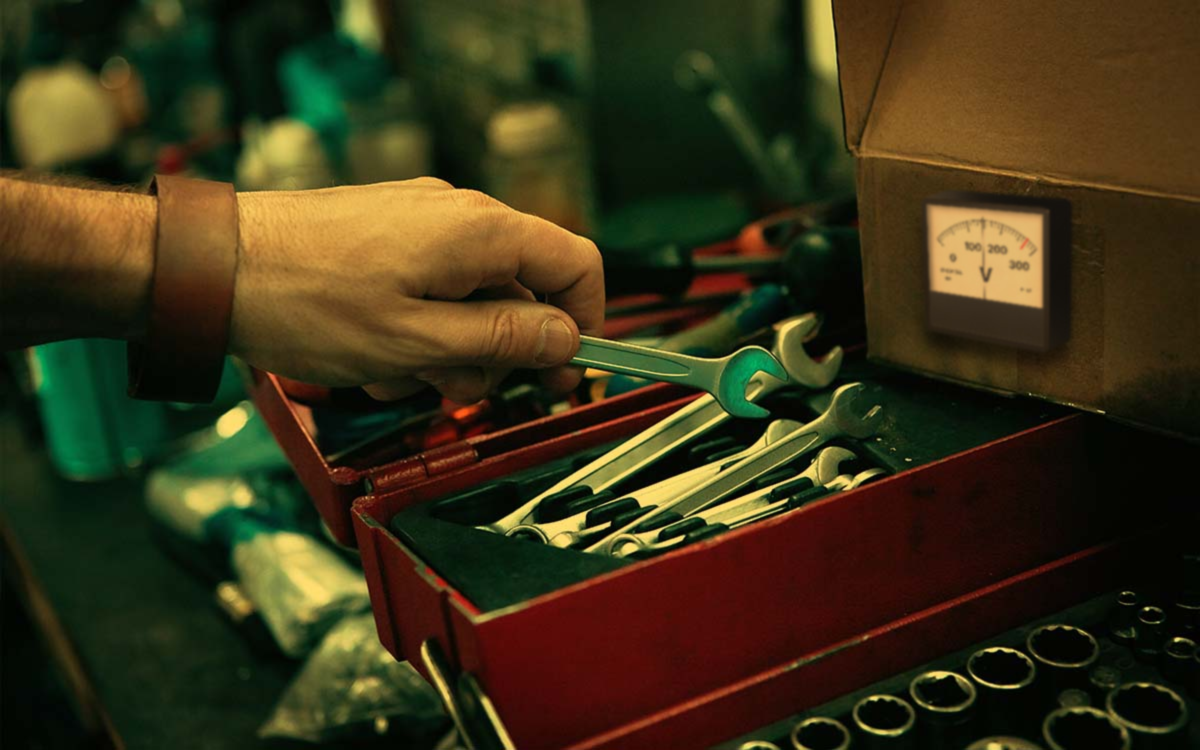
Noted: {"value": 150, "unit": "V"}
